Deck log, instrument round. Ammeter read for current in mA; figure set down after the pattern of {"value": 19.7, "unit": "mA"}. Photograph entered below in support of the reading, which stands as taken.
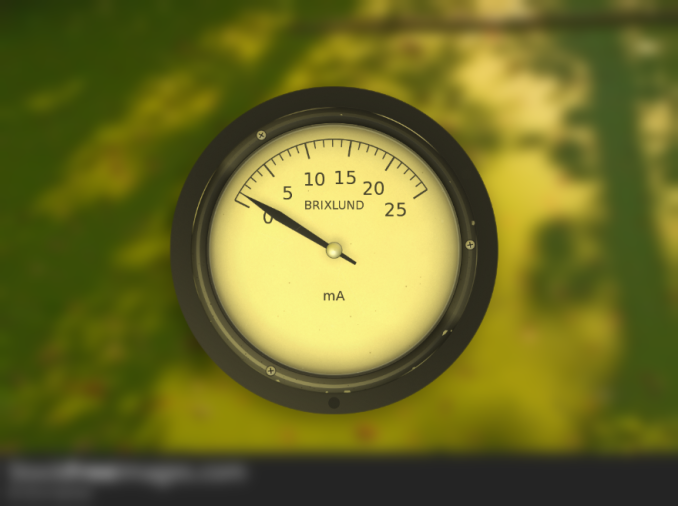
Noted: {"value": 1, "unit": "mA"}
